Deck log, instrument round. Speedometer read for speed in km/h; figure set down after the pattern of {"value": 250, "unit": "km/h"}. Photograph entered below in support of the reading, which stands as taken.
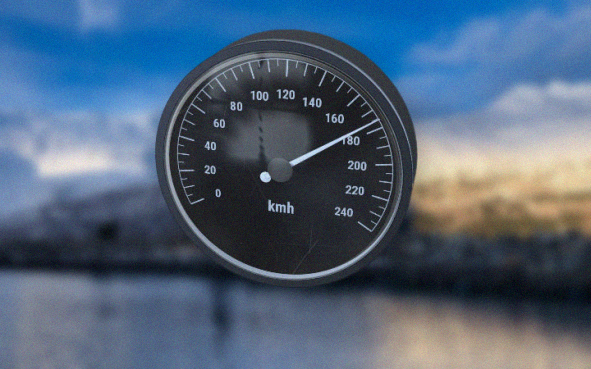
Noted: {"value": 175, "unit": "km/h"}
